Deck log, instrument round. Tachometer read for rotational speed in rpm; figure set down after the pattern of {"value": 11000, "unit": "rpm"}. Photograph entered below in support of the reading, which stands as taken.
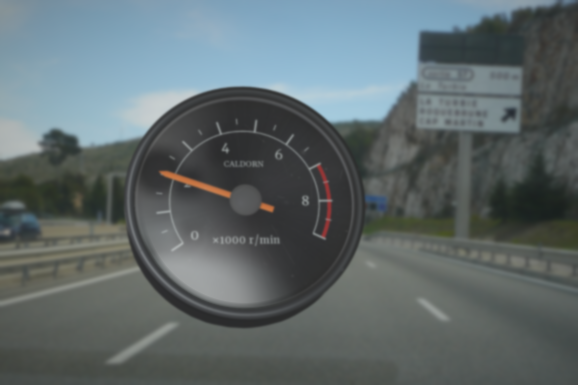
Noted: {"value": 2000, "unit": "rpm"}
